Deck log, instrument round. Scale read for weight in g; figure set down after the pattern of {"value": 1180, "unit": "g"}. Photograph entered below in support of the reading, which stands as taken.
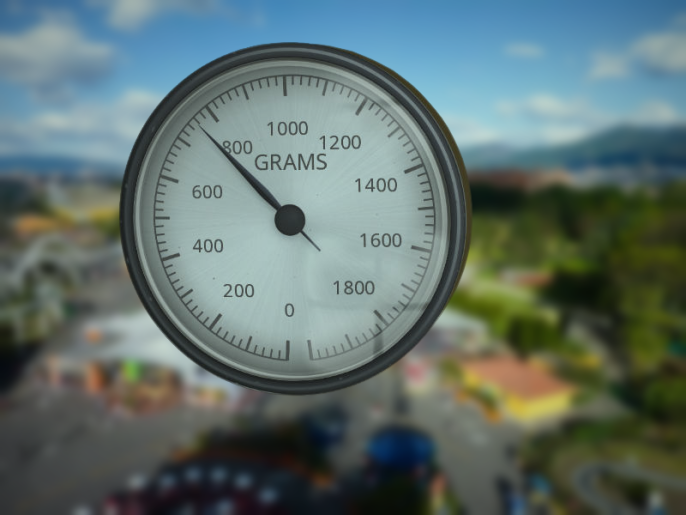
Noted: {"value": 760, "unit": "g"}
